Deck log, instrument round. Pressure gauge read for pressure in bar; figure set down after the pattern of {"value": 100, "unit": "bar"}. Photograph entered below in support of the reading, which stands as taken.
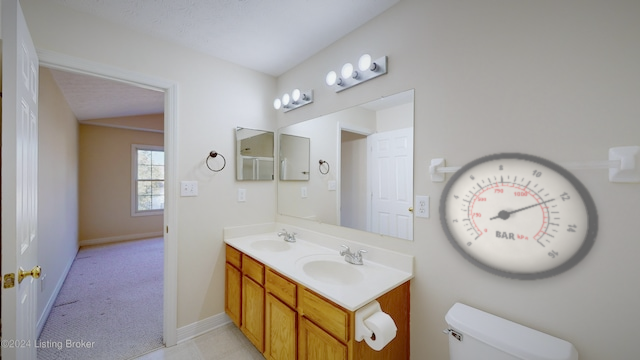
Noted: {"value": 12, "unit": "bar"}
